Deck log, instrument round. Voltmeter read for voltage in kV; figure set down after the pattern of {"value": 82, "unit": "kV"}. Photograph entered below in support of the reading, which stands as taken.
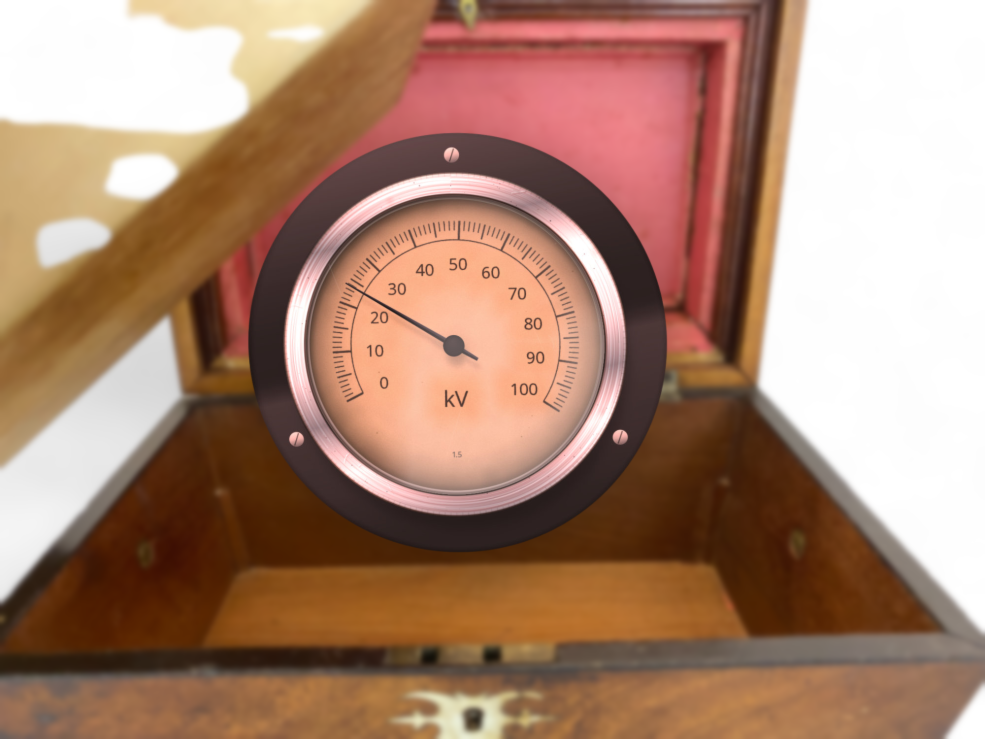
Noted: {"value": 24, "unit": "kV"}
